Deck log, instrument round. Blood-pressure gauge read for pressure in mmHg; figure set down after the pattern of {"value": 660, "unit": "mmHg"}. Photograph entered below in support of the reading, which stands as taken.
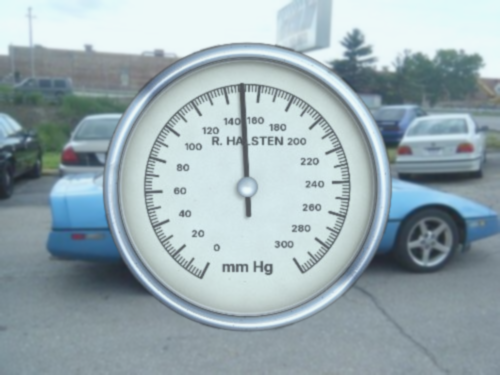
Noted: {"value": 150, "unit": "mmHg"}
